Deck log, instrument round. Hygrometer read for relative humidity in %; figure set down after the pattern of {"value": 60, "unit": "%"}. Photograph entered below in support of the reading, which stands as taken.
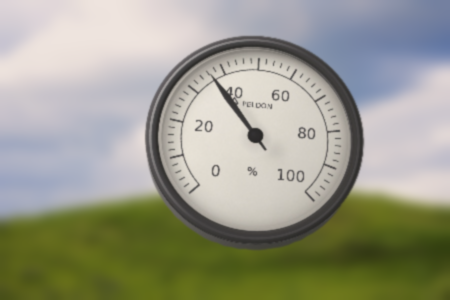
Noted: {"value": 36, "unit": "%"}
